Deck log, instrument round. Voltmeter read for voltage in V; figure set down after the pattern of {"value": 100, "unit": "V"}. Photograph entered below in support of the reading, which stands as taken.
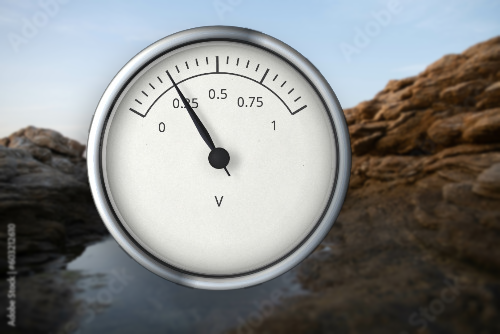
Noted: {"value": 0.25, "unit": "V"}
